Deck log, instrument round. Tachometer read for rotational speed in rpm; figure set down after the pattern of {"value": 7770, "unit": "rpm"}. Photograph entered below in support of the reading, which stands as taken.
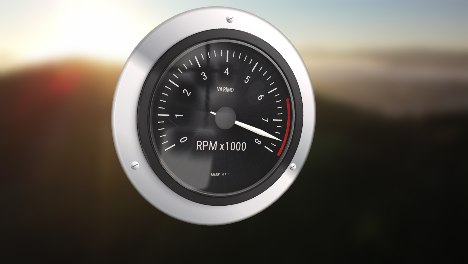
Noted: {"value": 7600, "unit": "rpm"}
